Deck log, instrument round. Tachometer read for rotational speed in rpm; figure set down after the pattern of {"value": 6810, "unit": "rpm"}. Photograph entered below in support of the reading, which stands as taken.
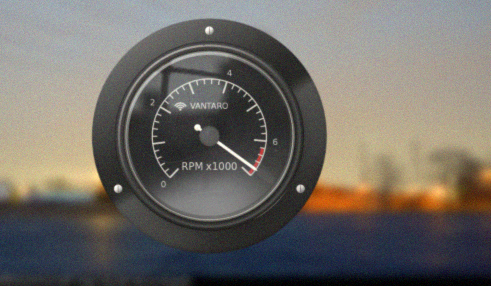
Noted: {"value": 6800, "unit": "rpm"}
